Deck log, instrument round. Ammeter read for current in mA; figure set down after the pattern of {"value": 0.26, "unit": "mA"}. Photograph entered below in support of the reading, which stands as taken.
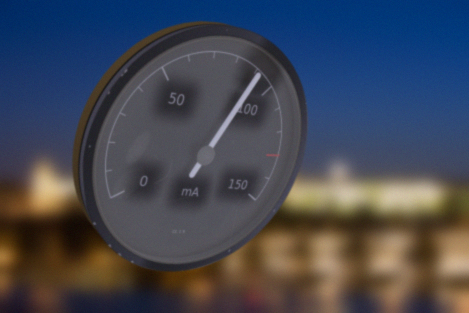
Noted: {"value": 90, "unit": "mA"}
